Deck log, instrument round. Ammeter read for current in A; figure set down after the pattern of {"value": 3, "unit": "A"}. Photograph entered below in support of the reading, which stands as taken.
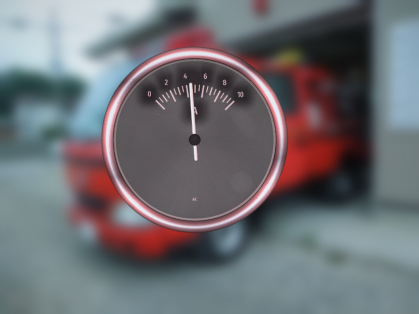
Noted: {"value": 4.5, "unit": "A"}
